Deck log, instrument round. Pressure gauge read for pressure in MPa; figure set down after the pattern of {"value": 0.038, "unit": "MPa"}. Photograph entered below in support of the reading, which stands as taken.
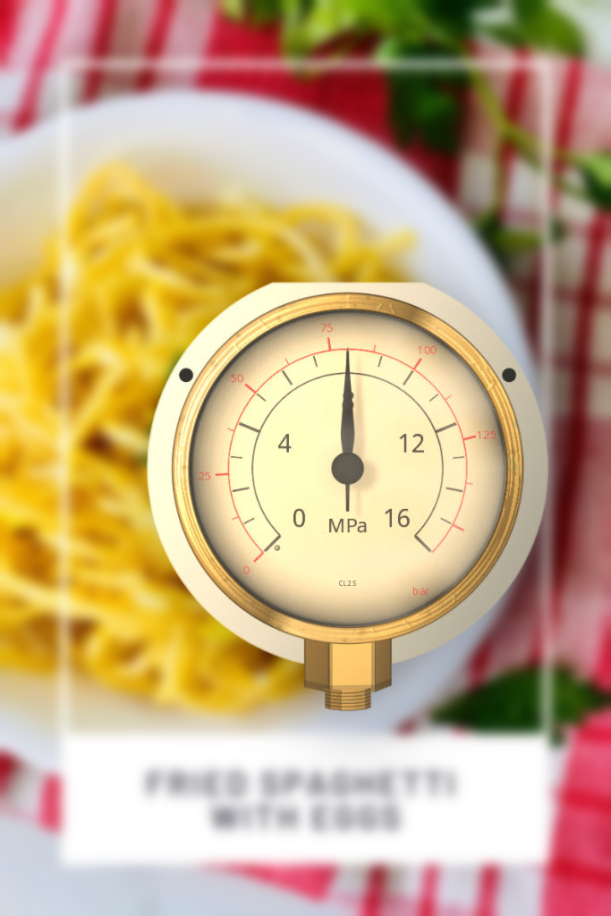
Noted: {"value": 8, "unit": "MPa"}
